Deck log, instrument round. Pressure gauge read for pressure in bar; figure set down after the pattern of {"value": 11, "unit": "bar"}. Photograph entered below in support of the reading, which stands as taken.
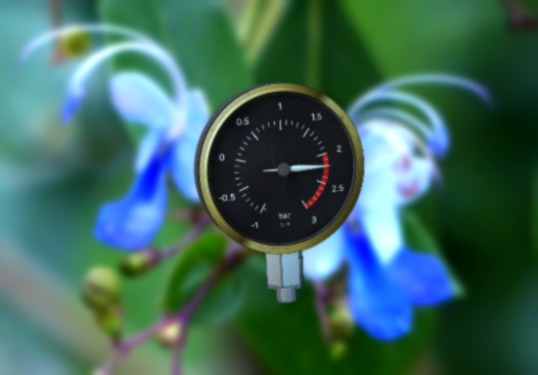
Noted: {"value": 2.2, "unit": "bar"}
